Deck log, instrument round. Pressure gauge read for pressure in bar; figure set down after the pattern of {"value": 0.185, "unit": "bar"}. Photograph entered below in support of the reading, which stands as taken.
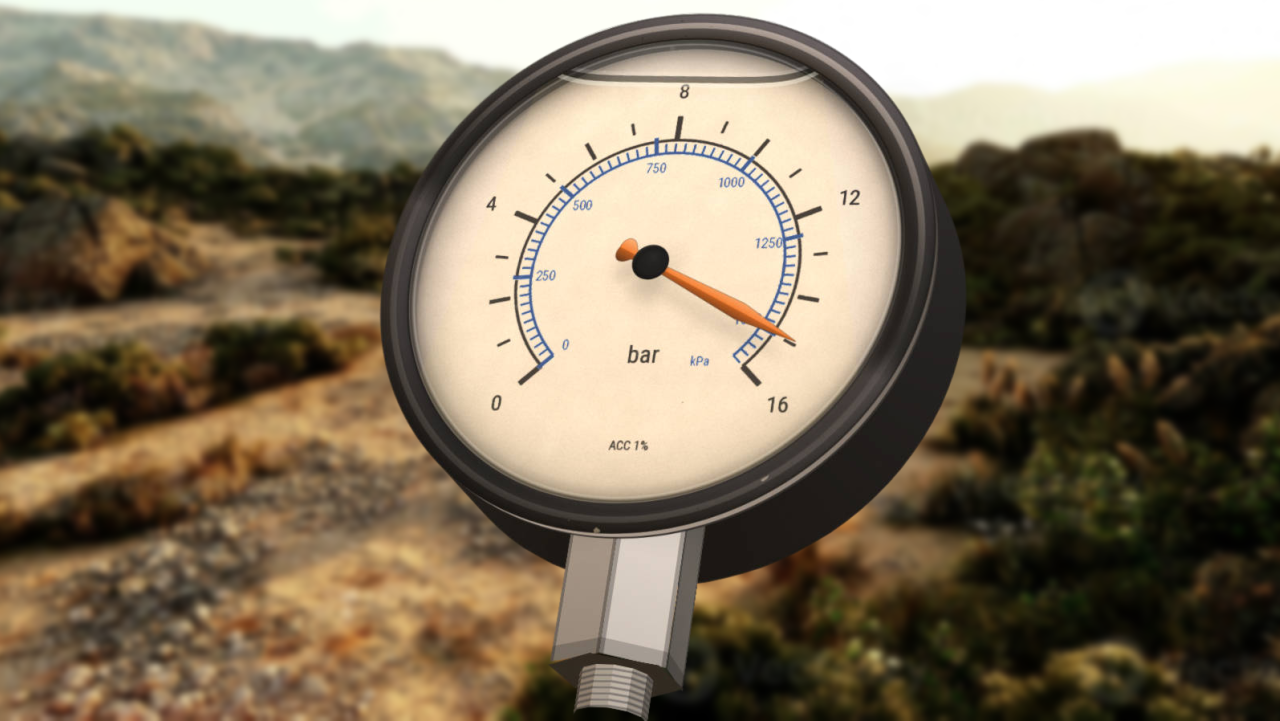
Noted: {"value": 15, "unit": "bar"}
